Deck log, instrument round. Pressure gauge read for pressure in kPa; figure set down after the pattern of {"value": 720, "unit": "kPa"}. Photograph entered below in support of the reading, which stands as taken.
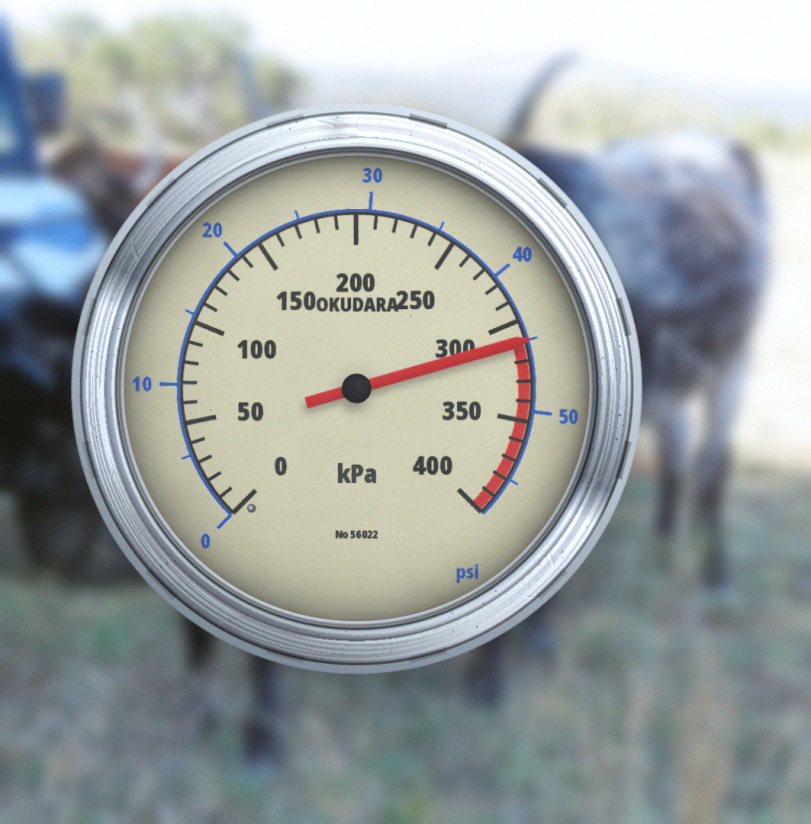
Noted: {"value": 310, "unit": "kPa"}
